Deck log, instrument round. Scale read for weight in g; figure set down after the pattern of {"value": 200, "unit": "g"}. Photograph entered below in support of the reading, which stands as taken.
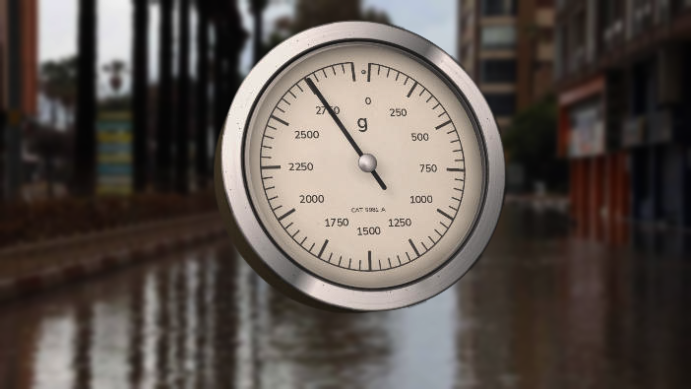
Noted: {"value": 2750, "unit": "g"}
